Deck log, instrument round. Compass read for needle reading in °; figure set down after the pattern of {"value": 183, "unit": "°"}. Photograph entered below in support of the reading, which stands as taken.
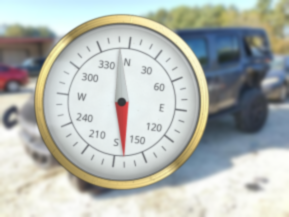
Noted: {"value": 170, "unit": "°"}
